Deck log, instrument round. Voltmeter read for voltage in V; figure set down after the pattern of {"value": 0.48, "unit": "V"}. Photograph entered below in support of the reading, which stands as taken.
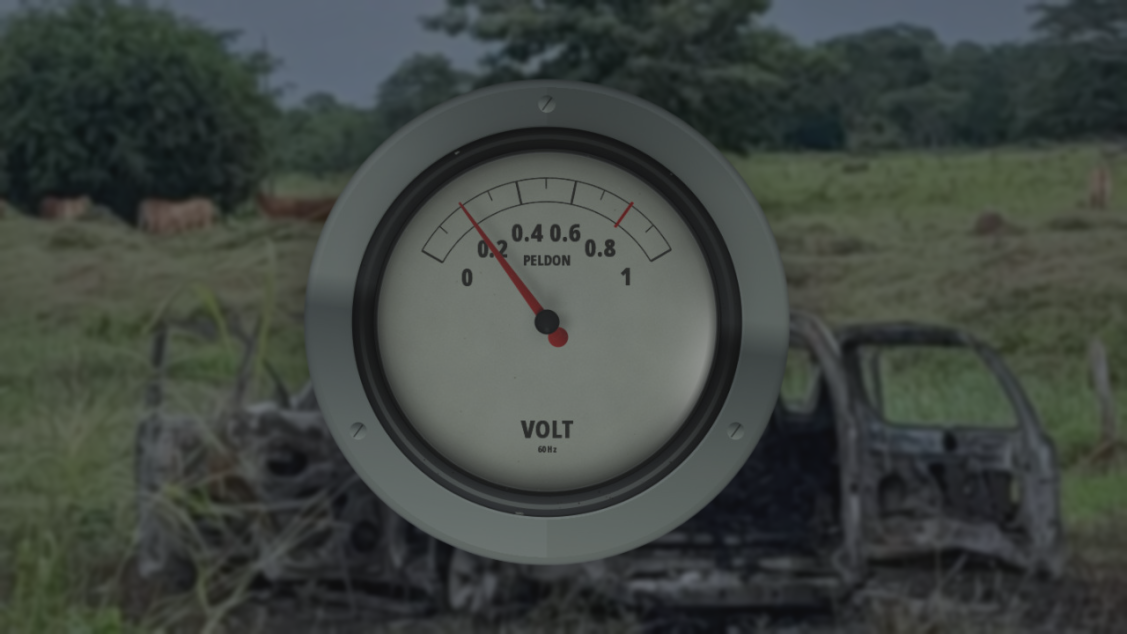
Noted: {"value": 0.2, "unit": "V"}
